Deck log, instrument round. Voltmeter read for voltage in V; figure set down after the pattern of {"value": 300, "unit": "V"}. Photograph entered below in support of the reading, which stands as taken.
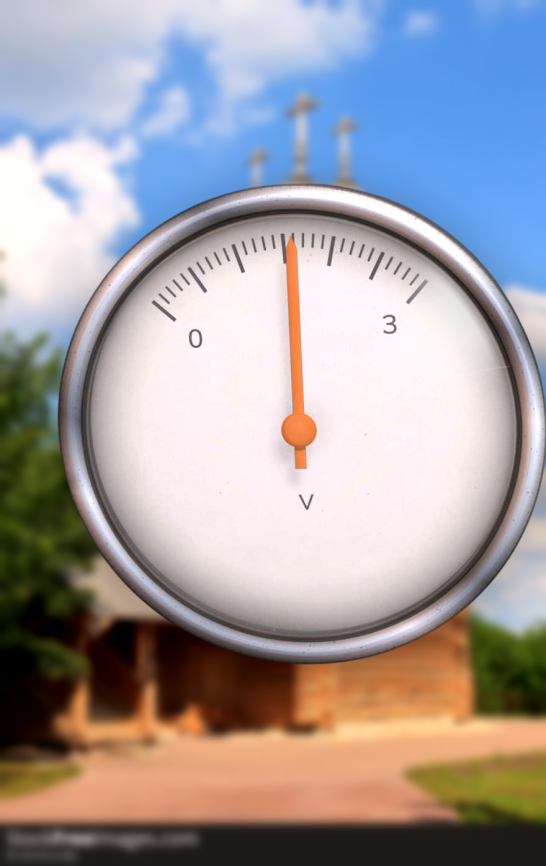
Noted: {"value": 1.6, "unit": "V"}
